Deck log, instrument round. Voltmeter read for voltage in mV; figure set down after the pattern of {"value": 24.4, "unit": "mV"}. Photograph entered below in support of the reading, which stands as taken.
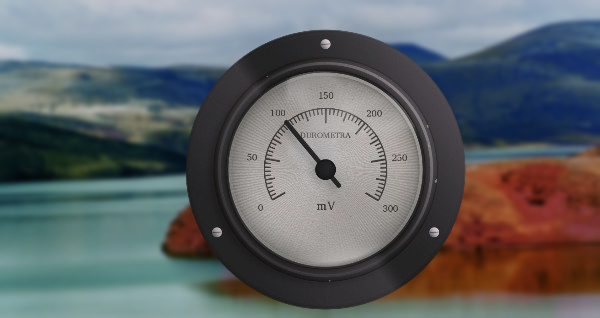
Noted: {"value": 100, "unit": "mV"}
